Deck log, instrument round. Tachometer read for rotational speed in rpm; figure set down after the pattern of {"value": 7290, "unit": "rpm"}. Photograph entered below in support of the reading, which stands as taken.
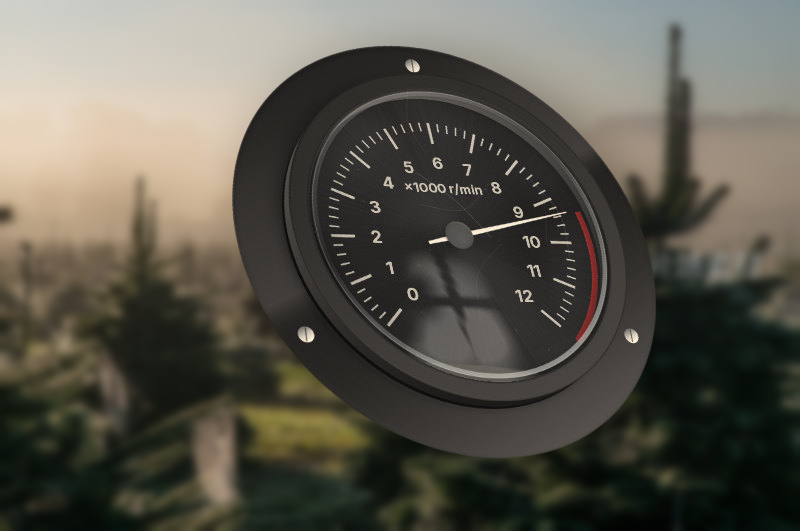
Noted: {"value": 9400, "unit": "rpm"}
